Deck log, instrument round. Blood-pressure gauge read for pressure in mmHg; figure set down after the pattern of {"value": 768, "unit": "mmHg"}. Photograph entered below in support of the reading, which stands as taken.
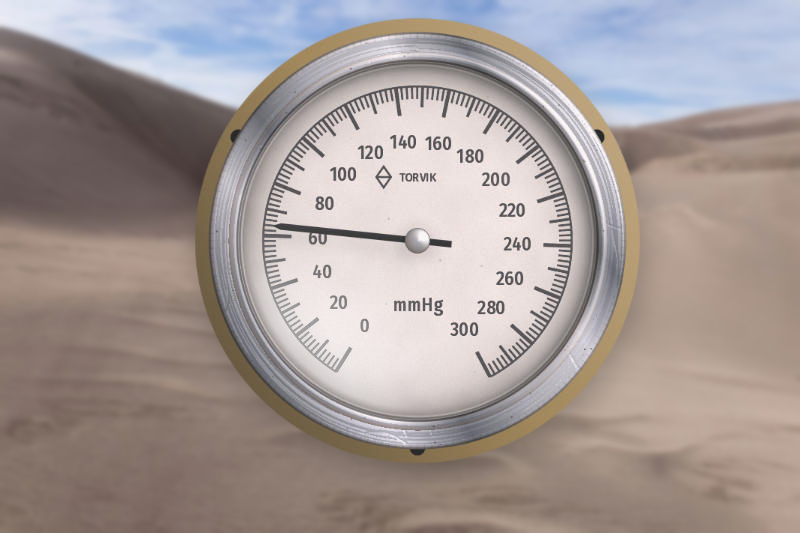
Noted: {"value": 64, "unit": "mmHg"}
